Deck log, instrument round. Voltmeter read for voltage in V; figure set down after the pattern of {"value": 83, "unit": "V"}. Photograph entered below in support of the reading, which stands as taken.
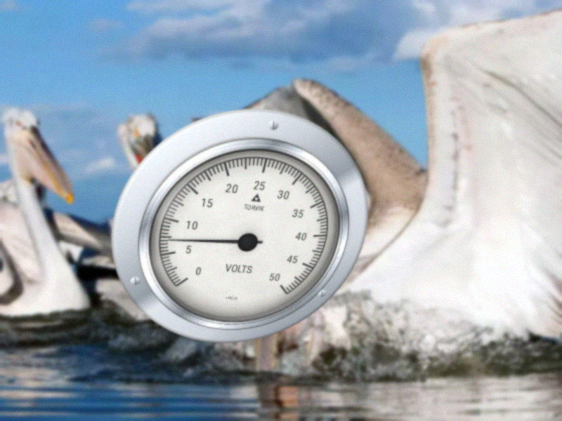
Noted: {"value": 7.5, "unit": "V"}
